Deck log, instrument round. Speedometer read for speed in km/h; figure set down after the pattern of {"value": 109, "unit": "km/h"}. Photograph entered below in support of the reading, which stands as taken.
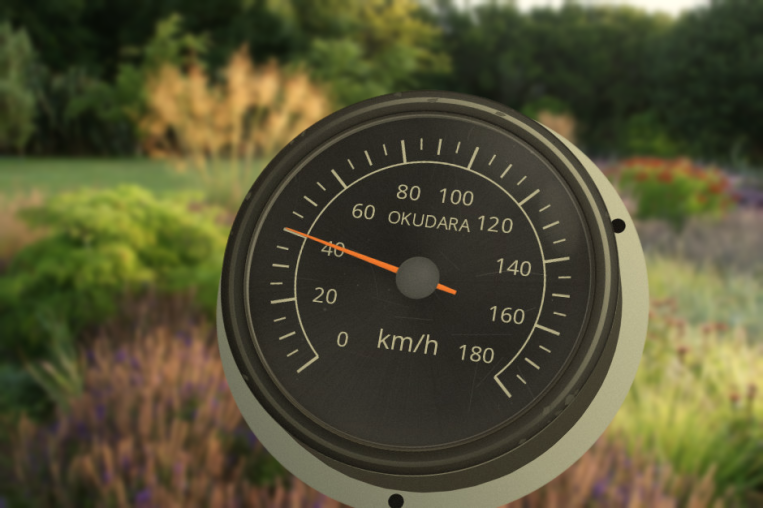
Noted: {"value": 40, "unit": "km/h"}
